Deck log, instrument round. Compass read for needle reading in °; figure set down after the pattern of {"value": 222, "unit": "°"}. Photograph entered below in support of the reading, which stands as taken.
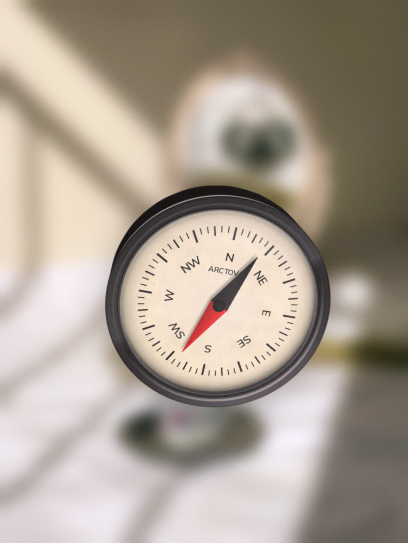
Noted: {"value": 205, "unit": "°"}
